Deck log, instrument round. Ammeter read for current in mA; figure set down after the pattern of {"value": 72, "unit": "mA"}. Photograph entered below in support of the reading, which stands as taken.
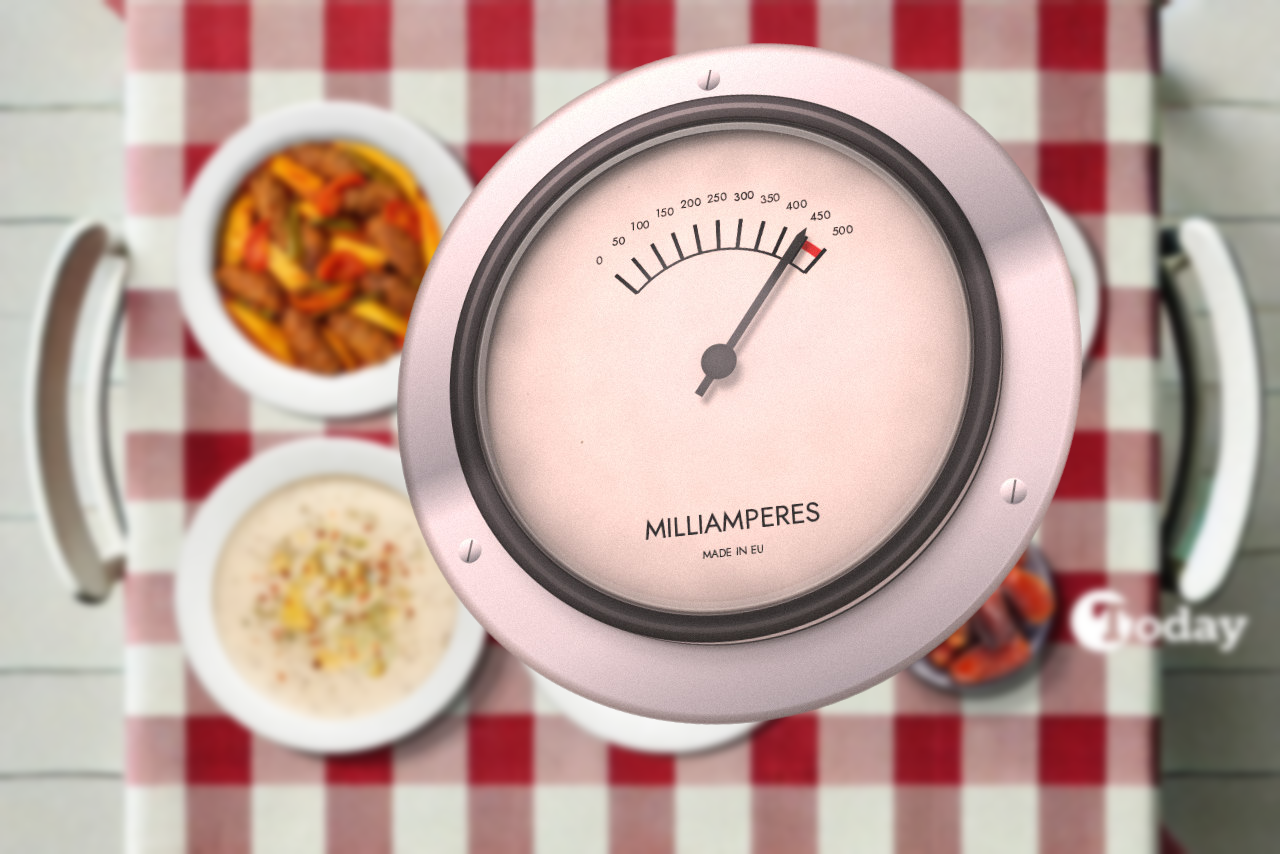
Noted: {"value": 450, "unit": "mA"}
